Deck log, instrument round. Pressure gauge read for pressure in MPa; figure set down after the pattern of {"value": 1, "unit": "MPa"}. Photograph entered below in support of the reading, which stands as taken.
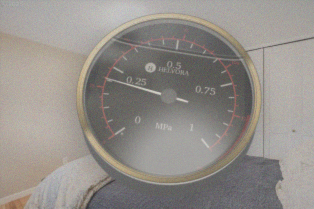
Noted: {"value": 0.2, "unit": "MPa"}
